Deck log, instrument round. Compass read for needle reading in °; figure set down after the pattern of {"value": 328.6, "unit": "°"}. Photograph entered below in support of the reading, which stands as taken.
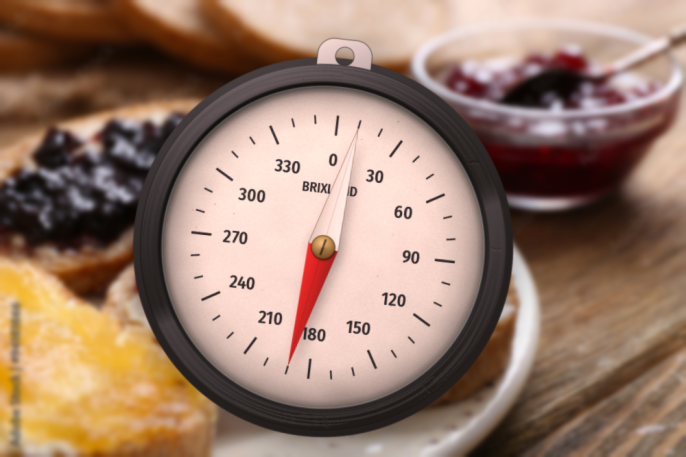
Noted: {"value": 190, "unit": "°"}
